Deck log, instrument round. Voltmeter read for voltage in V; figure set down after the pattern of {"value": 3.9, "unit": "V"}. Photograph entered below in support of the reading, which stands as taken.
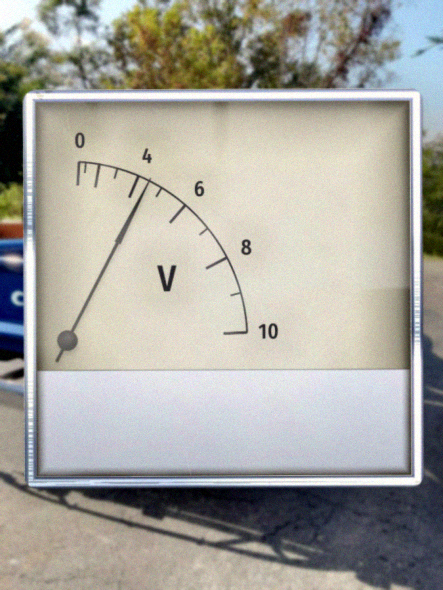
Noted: {"value": 4.5, "unit": "V"}
